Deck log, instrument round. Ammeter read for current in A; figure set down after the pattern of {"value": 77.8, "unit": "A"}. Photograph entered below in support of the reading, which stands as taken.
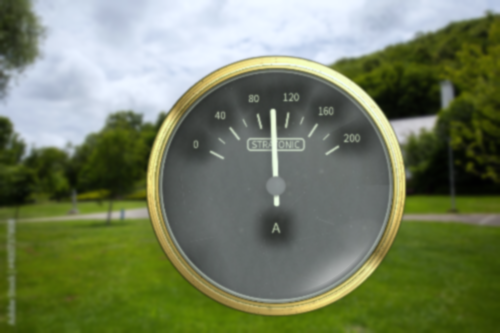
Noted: {"value": 100, "unit": "A"}
